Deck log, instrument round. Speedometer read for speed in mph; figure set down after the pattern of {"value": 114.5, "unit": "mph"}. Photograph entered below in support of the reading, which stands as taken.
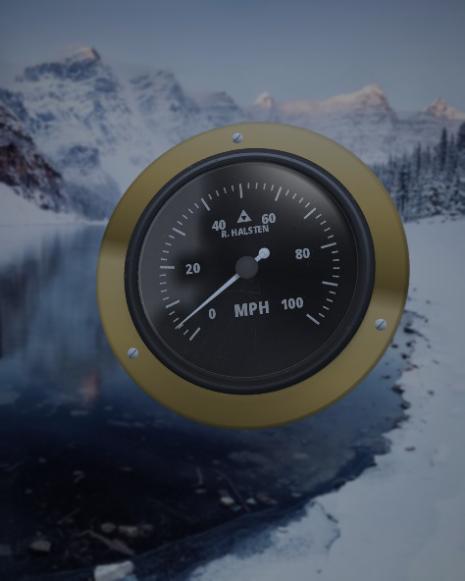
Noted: {"value": 4, "unit": "mph"}
